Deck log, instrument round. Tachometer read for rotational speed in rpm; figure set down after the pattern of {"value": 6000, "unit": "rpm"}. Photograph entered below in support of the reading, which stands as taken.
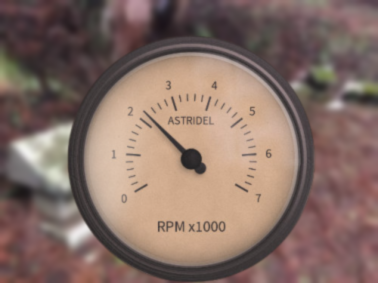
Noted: {"value": 2200, "unit": "rpm"}
